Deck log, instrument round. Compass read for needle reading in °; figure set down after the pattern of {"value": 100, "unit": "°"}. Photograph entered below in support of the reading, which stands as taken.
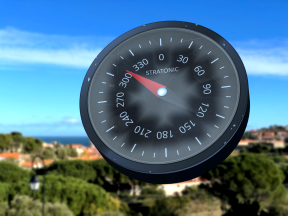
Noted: {"value": 310, "unit": "°"}
